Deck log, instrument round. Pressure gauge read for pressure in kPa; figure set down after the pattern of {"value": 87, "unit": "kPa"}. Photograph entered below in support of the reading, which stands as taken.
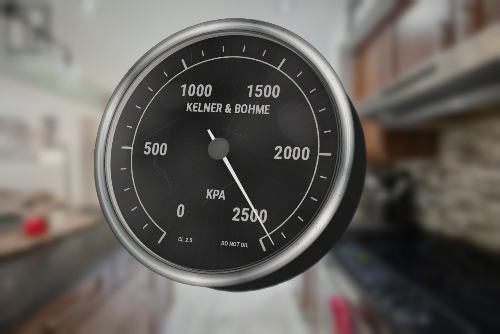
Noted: {"value": 2450, "unit": "kPa"}
